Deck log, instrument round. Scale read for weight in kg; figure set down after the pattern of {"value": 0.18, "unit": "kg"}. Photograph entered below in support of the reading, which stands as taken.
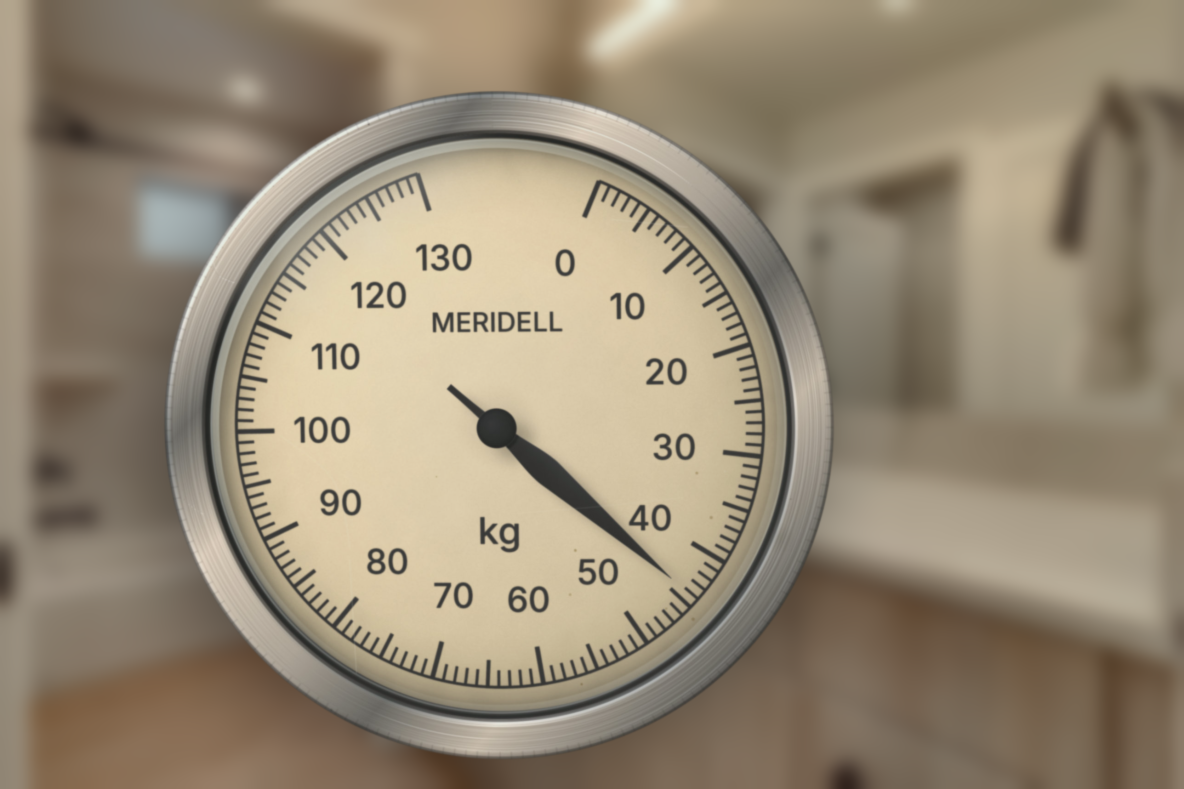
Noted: {"value": 44, "unit": "kg"}
